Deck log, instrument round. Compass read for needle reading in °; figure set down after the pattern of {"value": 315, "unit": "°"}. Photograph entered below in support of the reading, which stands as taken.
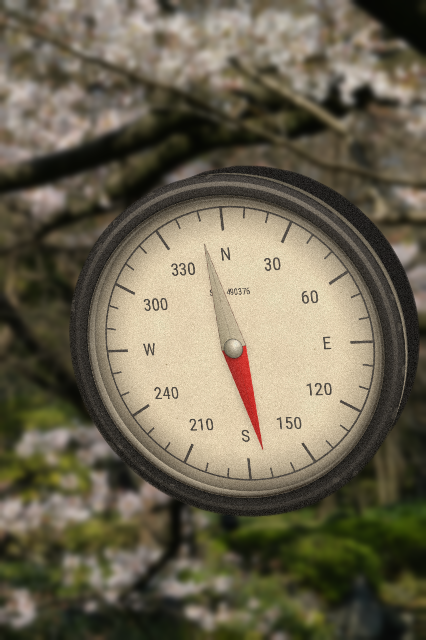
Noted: {"value": 170, "unit": "°"}
